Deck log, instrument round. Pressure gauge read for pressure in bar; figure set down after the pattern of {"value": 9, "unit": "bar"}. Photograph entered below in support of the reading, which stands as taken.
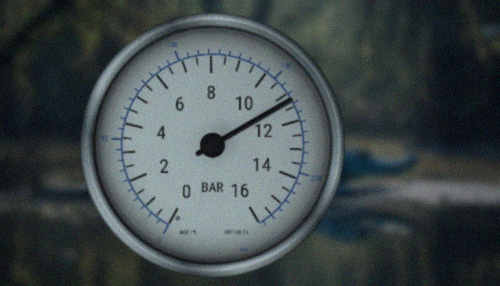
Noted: {"value": 11.25, "unit": "bar"}
